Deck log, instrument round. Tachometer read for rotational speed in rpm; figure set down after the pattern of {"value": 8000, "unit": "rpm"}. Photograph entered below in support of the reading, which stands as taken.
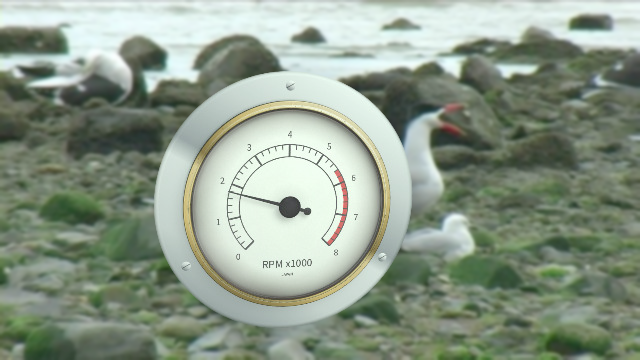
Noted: {"value": 1800, "unit": "rpm"}
